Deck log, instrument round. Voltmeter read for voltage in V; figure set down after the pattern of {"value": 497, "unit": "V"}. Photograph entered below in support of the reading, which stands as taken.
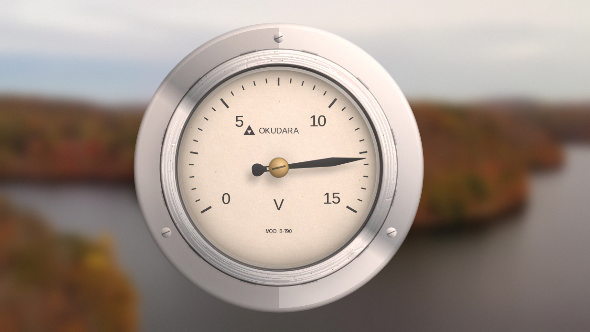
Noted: {"value": 12.75, "unit": "V"}
